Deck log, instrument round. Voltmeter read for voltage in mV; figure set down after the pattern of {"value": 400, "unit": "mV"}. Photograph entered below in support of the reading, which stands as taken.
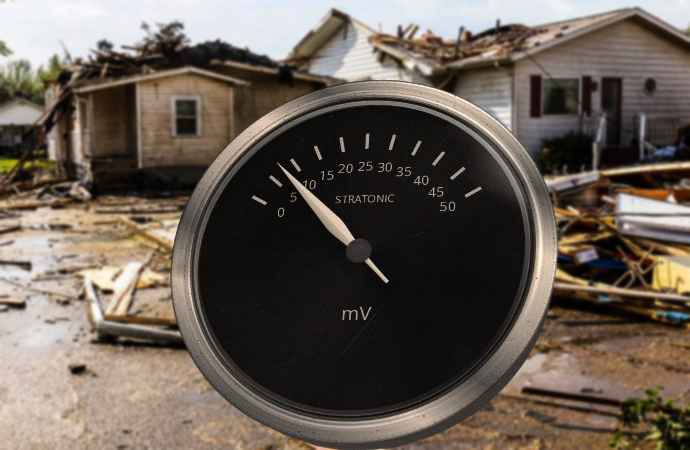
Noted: {"value": 7.5, "unit": "mV"}
